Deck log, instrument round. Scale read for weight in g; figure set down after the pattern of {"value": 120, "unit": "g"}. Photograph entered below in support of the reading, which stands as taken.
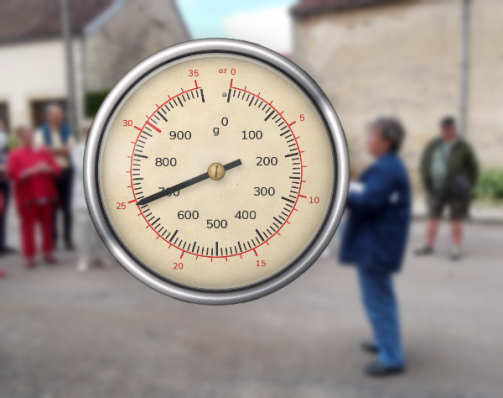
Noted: {"value": 700, "unit": "g"}
